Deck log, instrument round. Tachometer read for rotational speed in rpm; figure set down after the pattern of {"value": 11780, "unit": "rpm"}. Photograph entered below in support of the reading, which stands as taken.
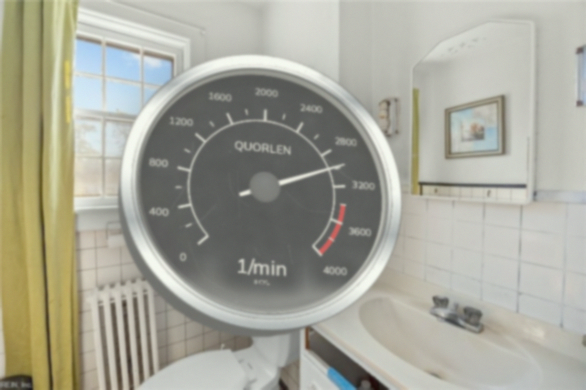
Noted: {"value": 3000, "unit": "rpm"}
